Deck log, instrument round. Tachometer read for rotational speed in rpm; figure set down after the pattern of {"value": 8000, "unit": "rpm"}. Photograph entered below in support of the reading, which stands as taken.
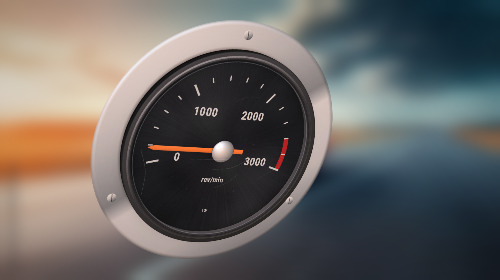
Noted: {"value": 200, "unit": "rpm"}
